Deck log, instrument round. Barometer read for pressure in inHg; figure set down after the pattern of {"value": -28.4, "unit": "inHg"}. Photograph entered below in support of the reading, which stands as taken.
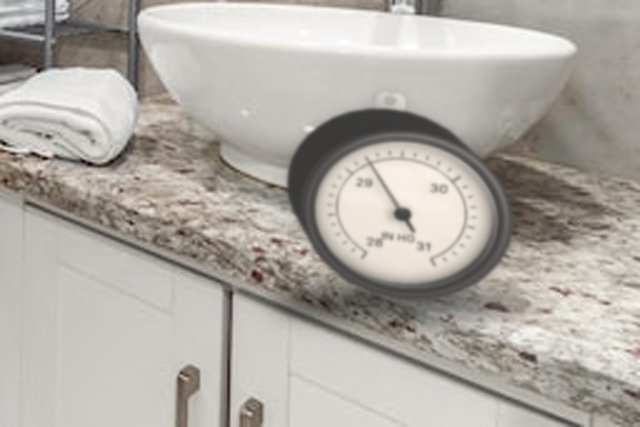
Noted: {"value": 29.2, "unit": "inHg"}
